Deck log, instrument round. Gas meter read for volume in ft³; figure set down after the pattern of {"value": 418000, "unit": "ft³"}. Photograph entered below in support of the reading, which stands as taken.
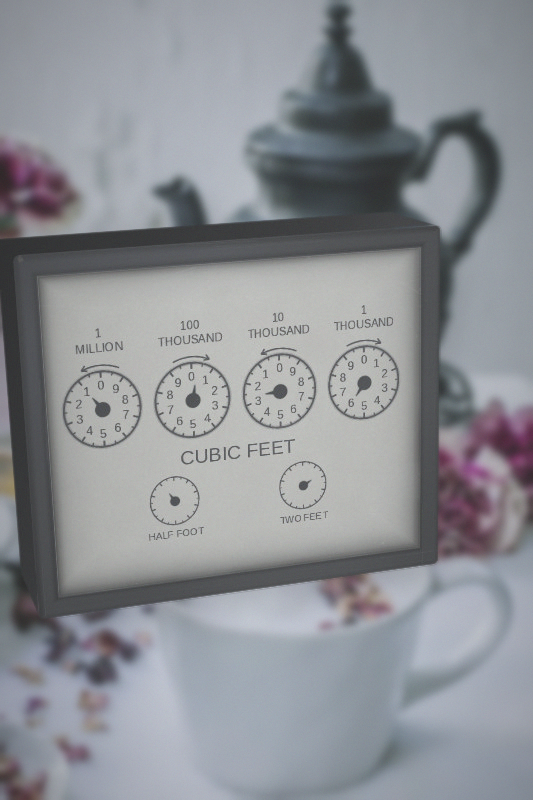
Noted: {"value": 102600, "unit": "ft³"}
